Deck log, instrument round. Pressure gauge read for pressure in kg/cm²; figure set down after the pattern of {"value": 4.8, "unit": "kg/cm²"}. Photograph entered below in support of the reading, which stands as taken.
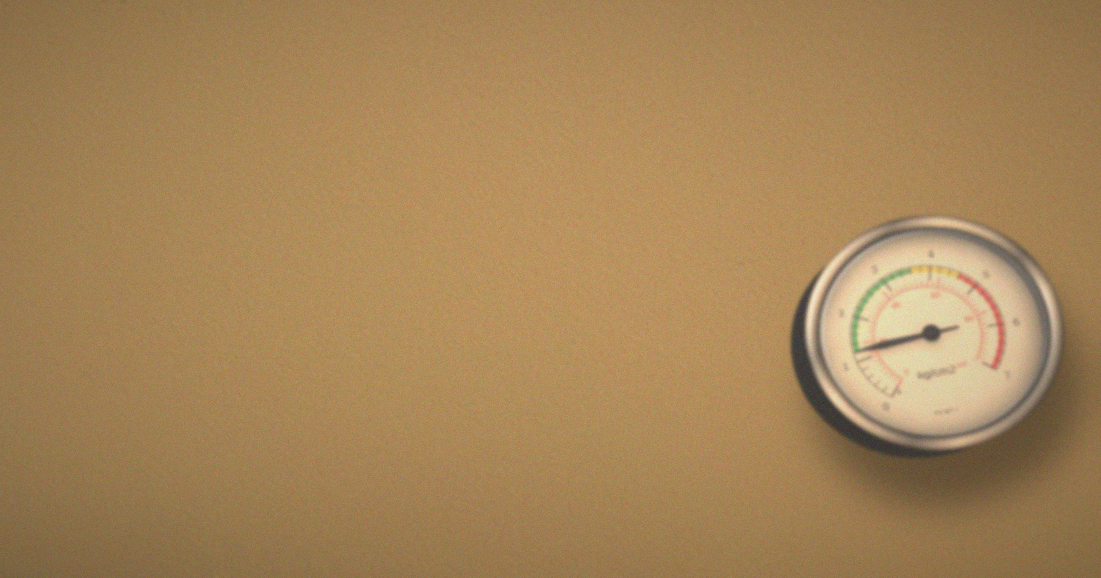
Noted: {"value": 1.2, "unit": "kg/cm²"}
